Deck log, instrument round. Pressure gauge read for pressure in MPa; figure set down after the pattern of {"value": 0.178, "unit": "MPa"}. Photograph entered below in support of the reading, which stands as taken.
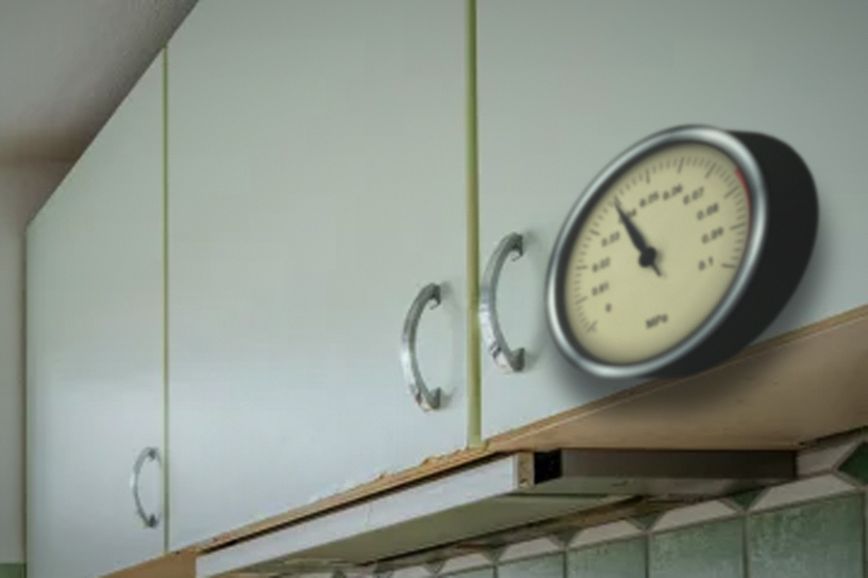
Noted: {"value": 0.04, "unit": "MPa"}
